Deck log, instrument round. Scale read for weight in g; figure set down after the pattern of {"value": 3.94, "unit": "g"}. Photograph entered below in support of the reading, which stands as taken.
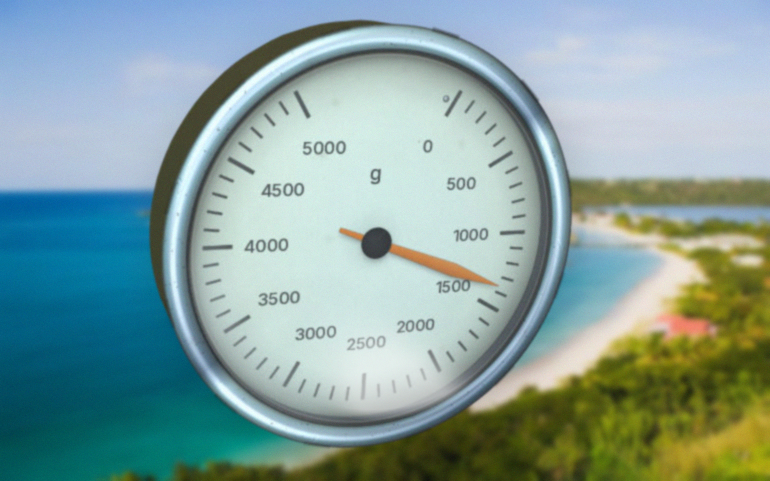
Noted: {"value": 1350, "unit": "g"}
